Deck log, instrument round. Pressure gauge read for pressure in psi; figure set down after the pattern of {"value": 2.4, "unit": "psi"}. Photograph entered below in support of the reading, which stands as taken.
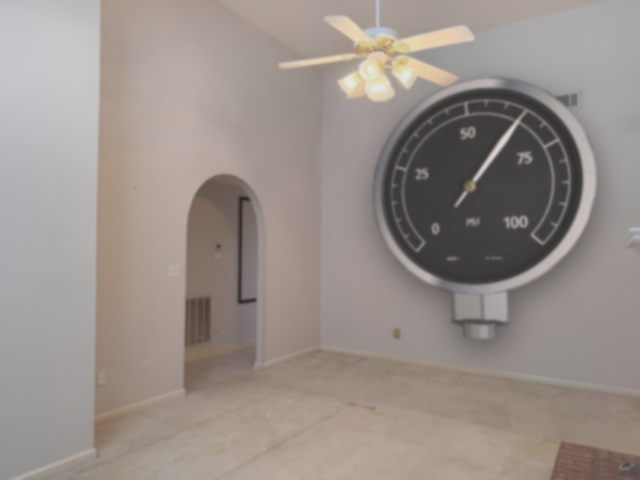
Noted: {"value": 65, "unit": "psi"}
